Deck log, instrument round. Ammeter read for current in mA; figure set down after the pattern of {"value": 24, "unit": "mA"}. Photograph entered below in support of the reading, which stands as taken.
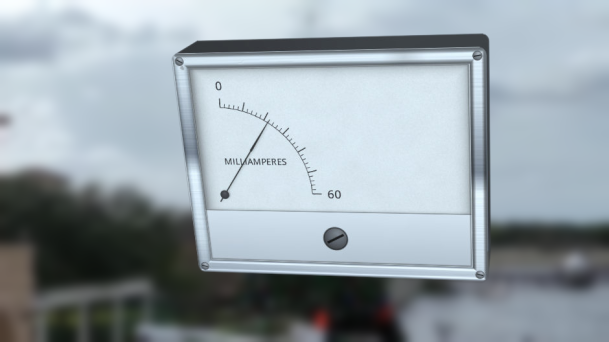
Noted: {"value": 22, "unit": "mA"}
